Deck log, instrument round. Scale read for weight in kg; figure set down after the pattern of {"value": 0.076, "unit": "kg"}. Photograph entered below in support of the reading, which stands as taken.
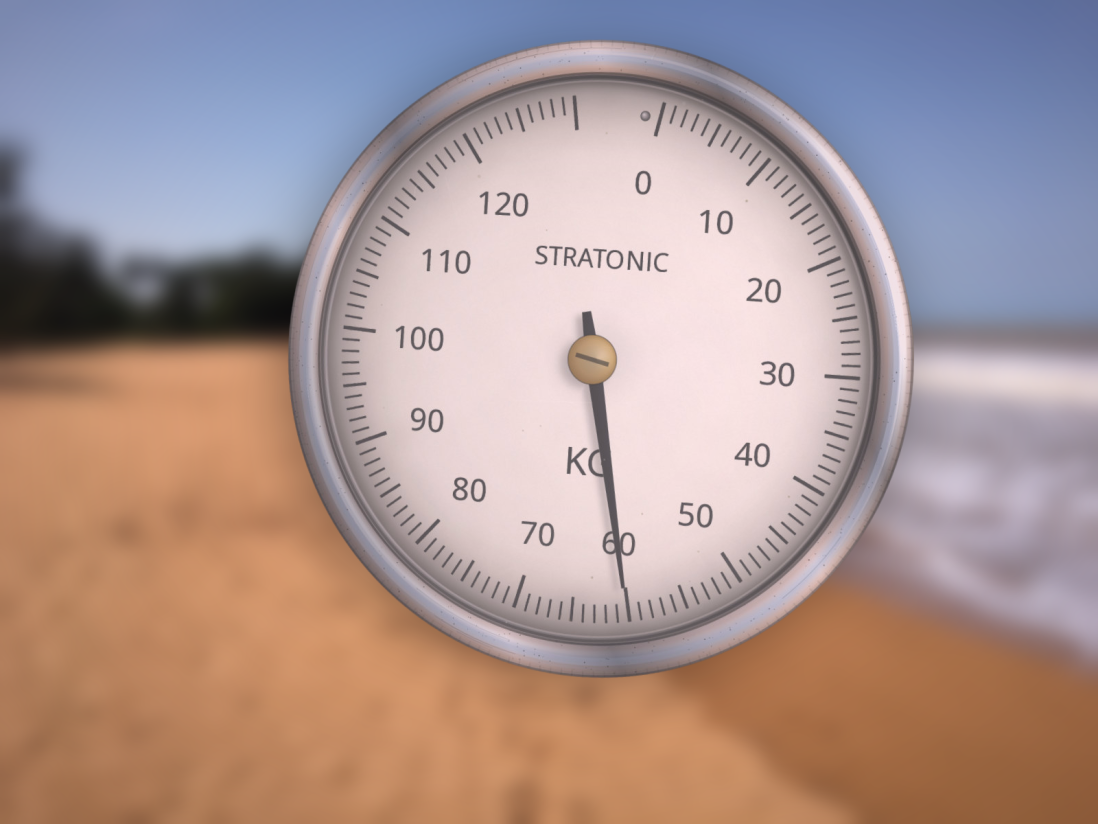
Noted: {"value": 60, "unit": "kg"}
